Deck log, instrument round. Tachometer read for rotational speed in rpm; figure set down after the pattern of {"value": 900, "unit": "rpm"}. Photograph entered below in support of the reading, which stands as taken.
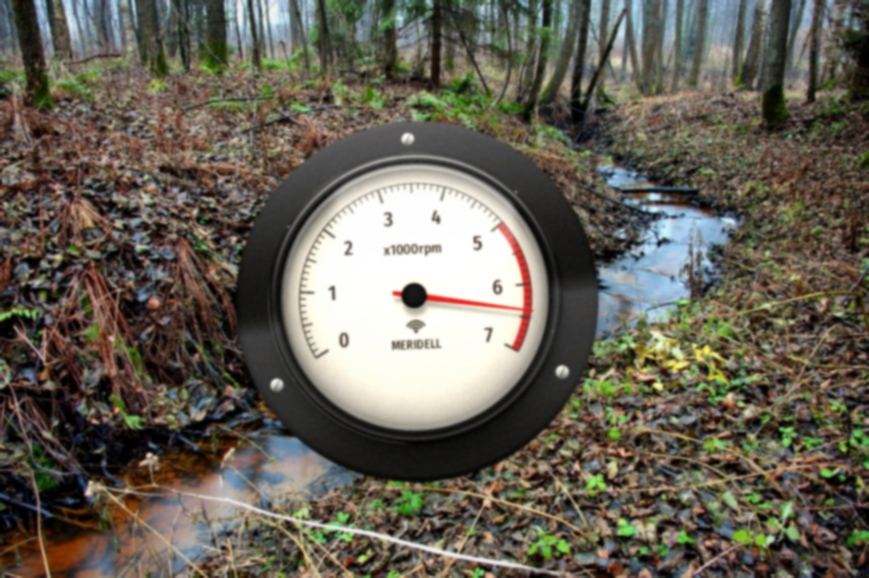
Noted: {"value": 6400, "unit": "rpm"}
